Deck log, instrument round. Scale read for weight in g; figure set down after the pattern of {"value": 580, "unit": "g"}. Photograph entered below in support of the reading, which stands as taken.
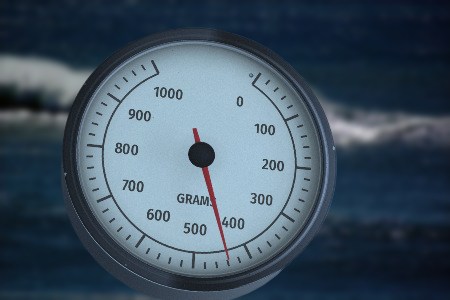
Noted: {"value": 440, "unit": "g"}
